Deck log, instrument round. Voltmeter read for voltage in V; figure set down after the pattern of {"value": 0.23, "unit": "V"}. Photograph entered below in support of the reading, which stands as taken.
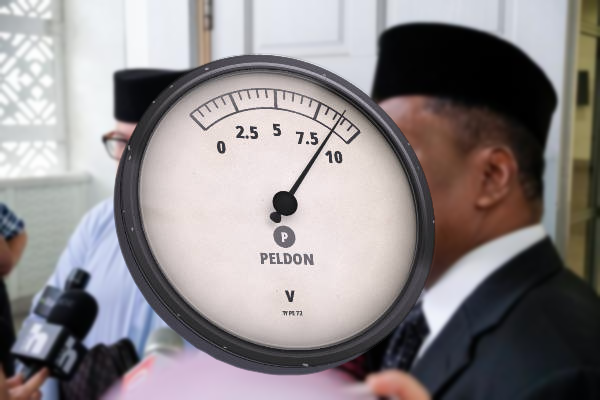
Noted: {"value": 8.75, "unit": "V"}
